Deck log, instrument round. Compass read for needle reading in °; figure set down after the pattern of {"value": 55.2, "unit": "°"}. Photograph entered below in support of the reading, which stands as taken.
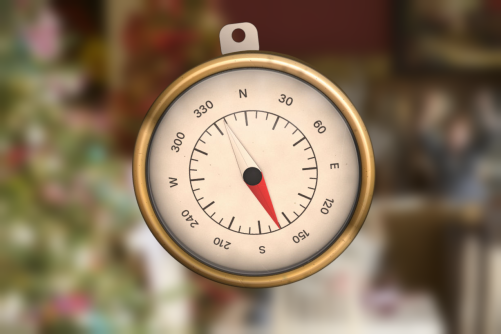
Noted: {"value": 160, "unit": "°"}
